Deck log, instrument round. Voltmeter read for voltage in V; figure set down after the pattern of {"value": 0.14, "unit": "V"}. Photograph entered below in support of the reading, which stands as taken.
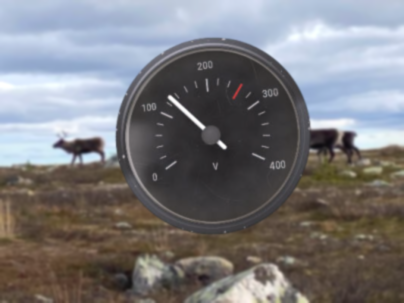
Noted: {"value": 130, "unit": "V"}
